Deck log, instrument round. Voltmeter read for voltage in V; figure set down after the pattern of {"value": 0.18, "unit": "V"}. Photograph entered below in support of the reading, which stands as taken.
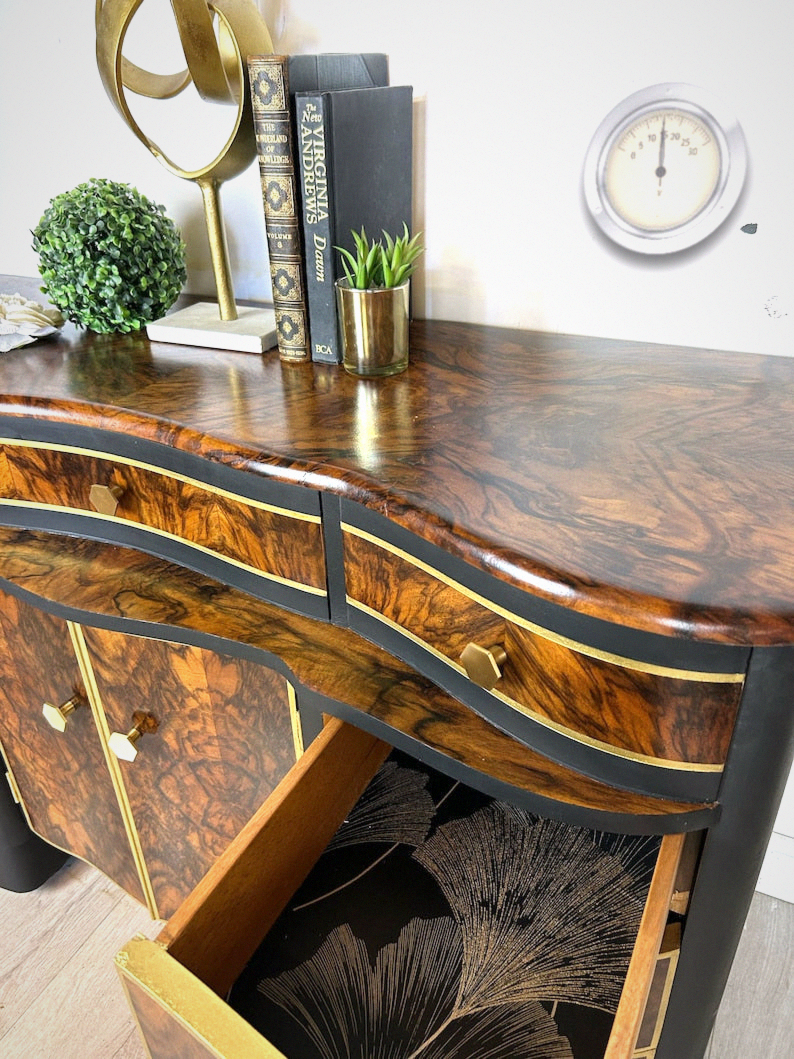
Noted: {"value": 15, "unit": "V"}
